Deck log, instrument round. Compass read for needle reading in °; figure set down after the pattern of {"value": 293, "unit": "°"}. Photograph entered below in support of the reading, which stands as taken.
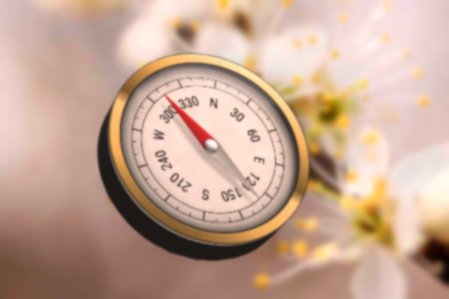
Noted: {"value": 310, "unit": "°"}
